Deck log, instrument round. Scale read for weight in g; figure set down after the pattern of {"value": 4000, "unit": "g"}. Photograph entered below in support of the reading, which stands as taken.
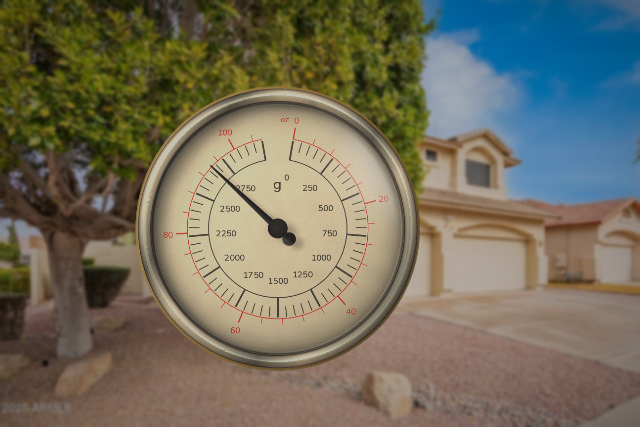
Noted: {"value": 2675, "unit": "g"}
